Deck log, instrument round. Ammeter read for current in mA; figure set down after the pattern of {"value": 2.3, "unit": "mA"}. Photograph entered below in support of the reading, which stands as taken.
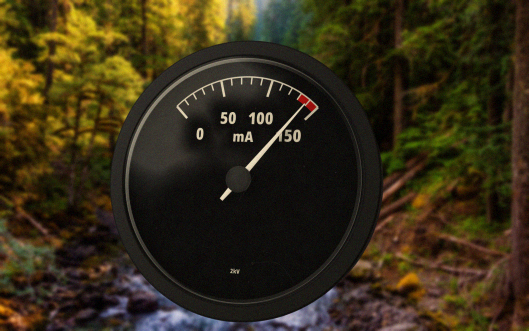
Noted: {"value": 140, "unit": "mA"}
